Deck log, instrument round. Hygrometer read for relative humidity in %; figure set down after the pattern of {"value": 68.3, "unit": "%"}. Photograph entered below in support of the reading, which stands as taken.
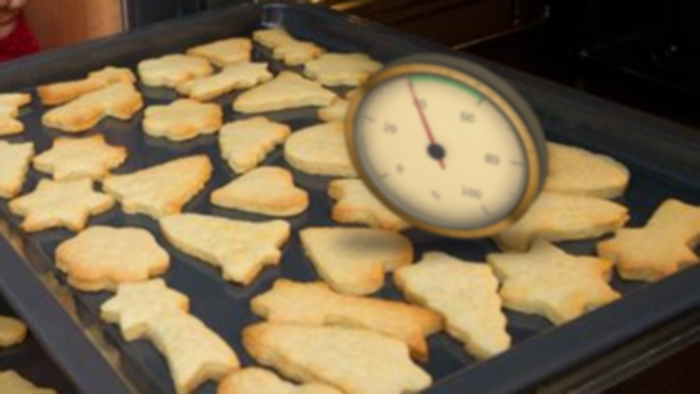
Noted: {"value": 40, "unit": "%"}
